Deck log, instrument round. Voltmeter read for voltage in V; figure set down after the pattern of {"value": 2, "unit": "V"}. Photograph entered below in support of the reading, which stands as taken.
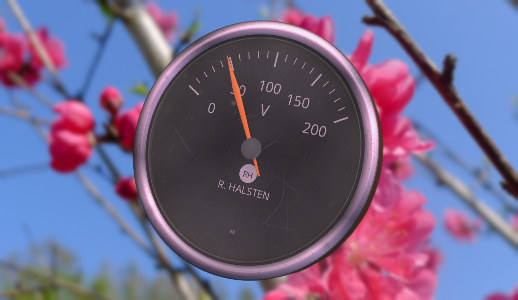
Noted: {"value": 50, "unit": "V"}
